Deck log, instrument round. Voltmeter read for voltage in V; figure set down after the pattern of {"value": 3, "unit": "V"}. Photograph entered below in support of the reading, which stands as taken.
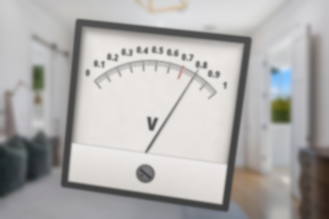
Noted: {"value": 0.8, "unit": "V"}
